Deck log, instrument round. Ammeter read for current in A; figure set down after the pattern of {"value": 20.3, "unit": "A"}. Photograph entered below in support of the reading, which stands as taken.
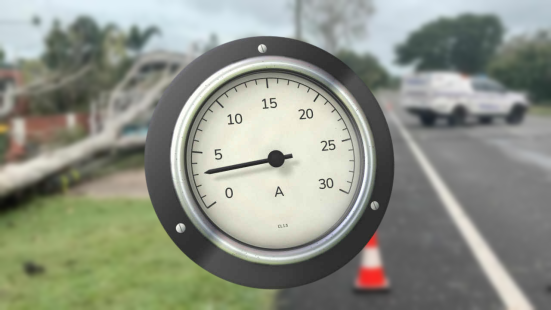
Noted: {"value": 3, "unit": "A"}
